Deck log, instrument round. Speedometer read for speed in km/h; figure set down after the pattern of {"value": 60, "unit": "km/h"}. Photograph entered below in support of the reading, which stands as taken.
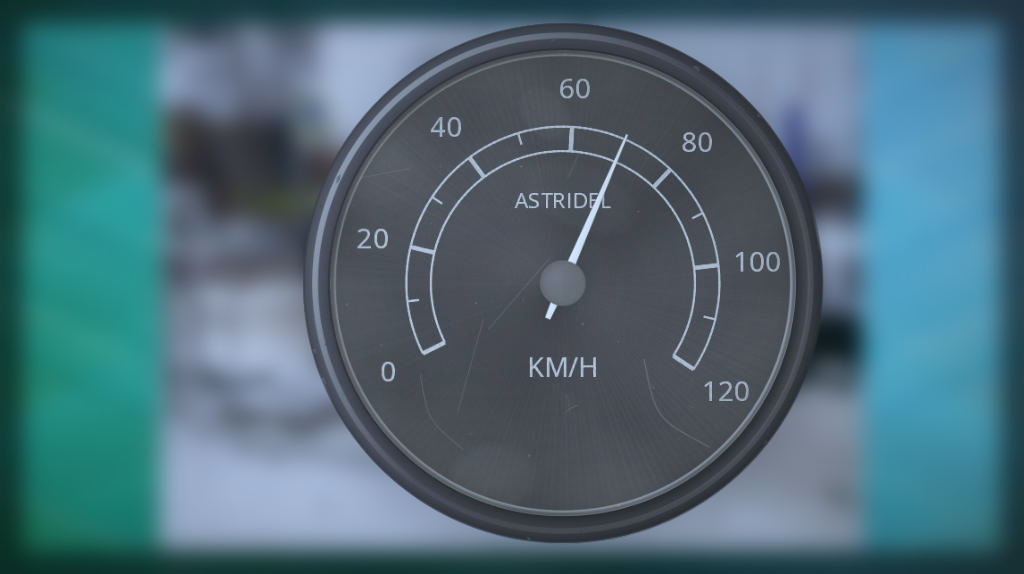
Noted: {"value": 70, "unit": "km/h"}
